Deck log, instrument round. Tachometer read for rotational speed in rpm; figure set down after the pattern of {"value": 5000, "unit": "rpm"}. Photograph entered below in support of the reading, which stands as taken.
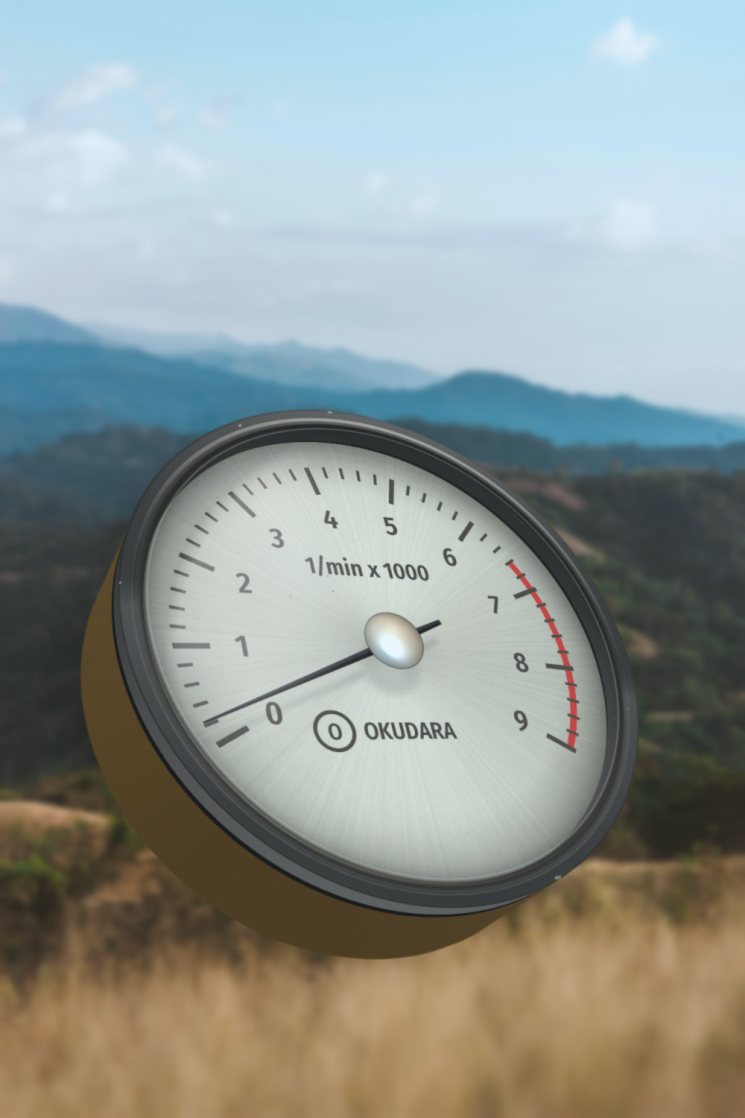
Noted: {"value": 200, "unit": "rpm"}
